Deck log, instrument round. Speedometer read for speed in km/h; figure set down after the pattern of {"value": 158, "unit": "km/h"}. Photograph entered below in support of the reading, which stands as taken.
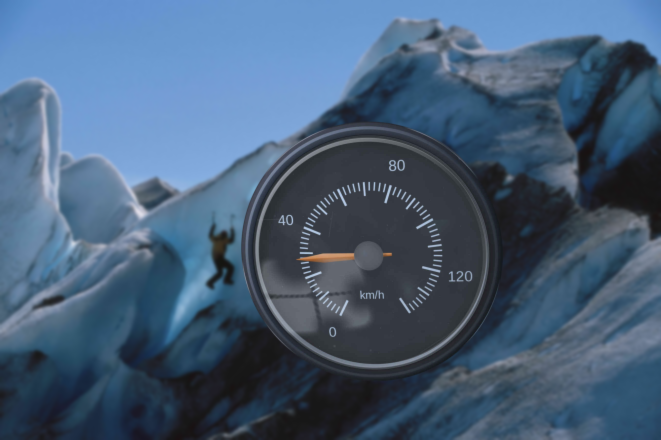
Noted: {"value": 28, "unit": "km/h"}
